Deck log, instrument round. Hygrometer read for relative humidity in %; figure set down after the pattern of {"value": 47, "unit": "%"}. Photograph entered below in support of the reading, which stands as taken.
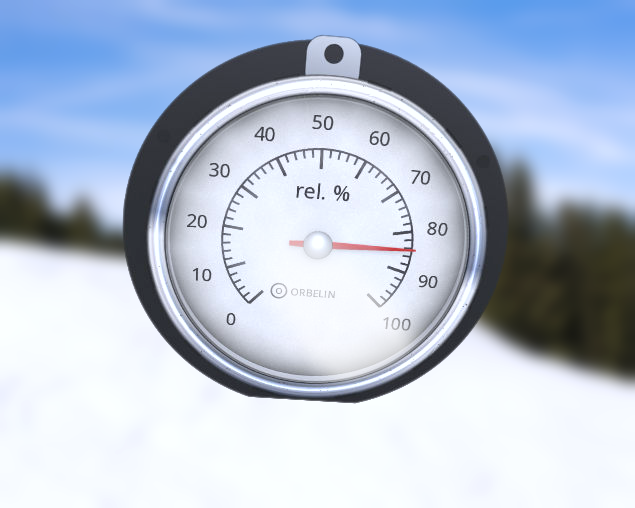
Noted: {"value": 84, "unit": "%"}
